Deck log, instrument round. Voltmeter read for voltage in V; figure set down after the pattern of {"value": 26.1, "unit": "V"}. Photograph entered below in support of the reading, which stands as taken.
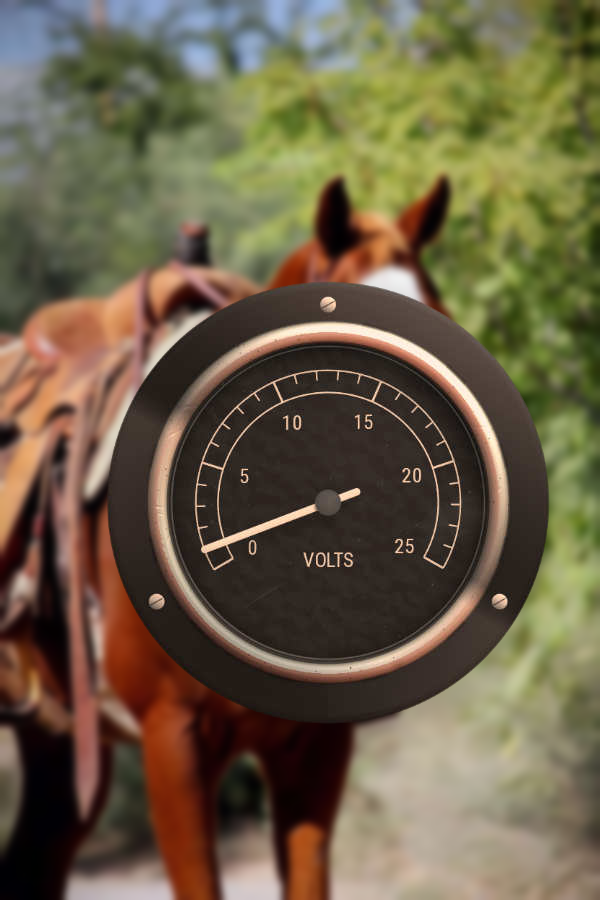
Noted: {"value": 1, "unit": "V"}
